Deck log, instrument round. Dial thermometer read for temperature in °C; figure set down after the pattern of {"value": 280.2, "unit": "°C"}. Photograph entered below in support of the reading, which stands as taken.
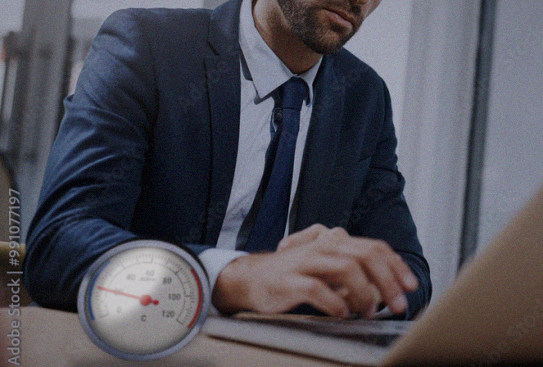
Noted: {"value": 20, "unit": "°C"}
